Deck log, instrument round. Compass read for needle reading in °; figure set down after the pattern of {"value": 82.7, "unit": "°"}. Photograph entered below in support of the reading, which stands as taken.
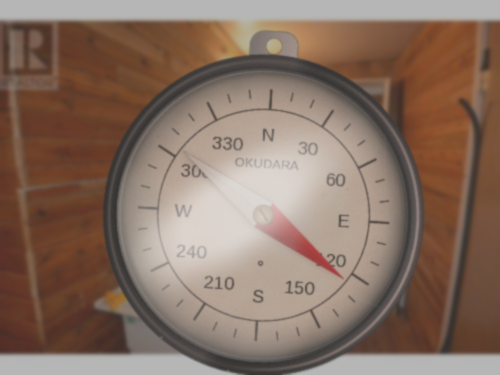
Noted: {"value": 125, "unit": "°"}
